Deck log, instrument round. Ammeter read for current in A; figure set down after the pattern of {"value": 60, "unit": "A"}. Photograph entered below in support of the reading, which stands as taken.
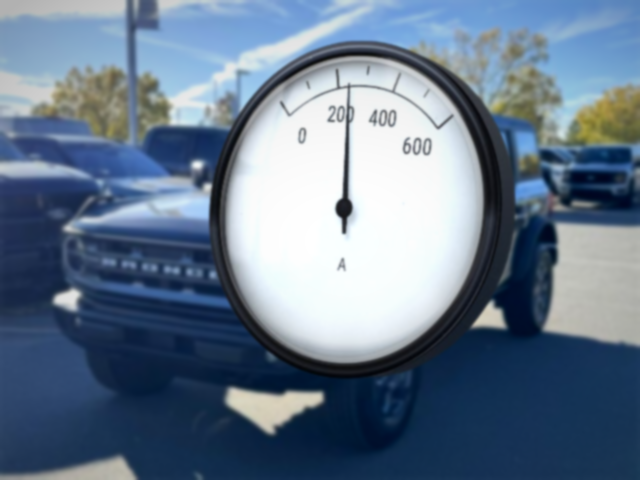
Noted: {"value": 250, "unit": "A"}
